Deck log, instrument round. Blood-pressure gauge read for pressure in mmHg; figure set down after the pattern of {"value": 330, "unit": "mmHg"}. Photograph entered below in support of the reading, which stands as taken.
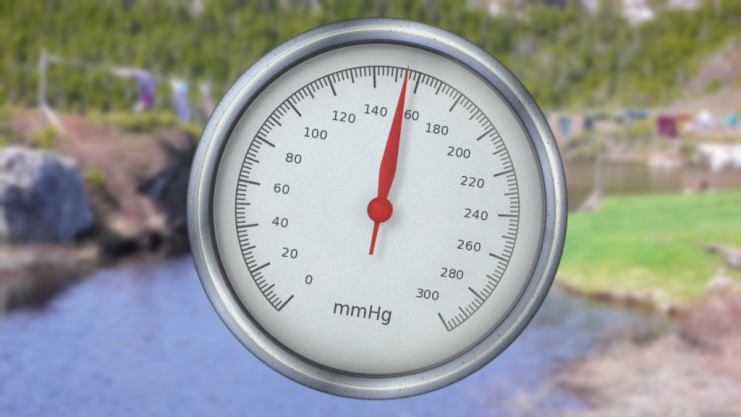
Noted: {"value": 154, "unit": "mmHg"}
